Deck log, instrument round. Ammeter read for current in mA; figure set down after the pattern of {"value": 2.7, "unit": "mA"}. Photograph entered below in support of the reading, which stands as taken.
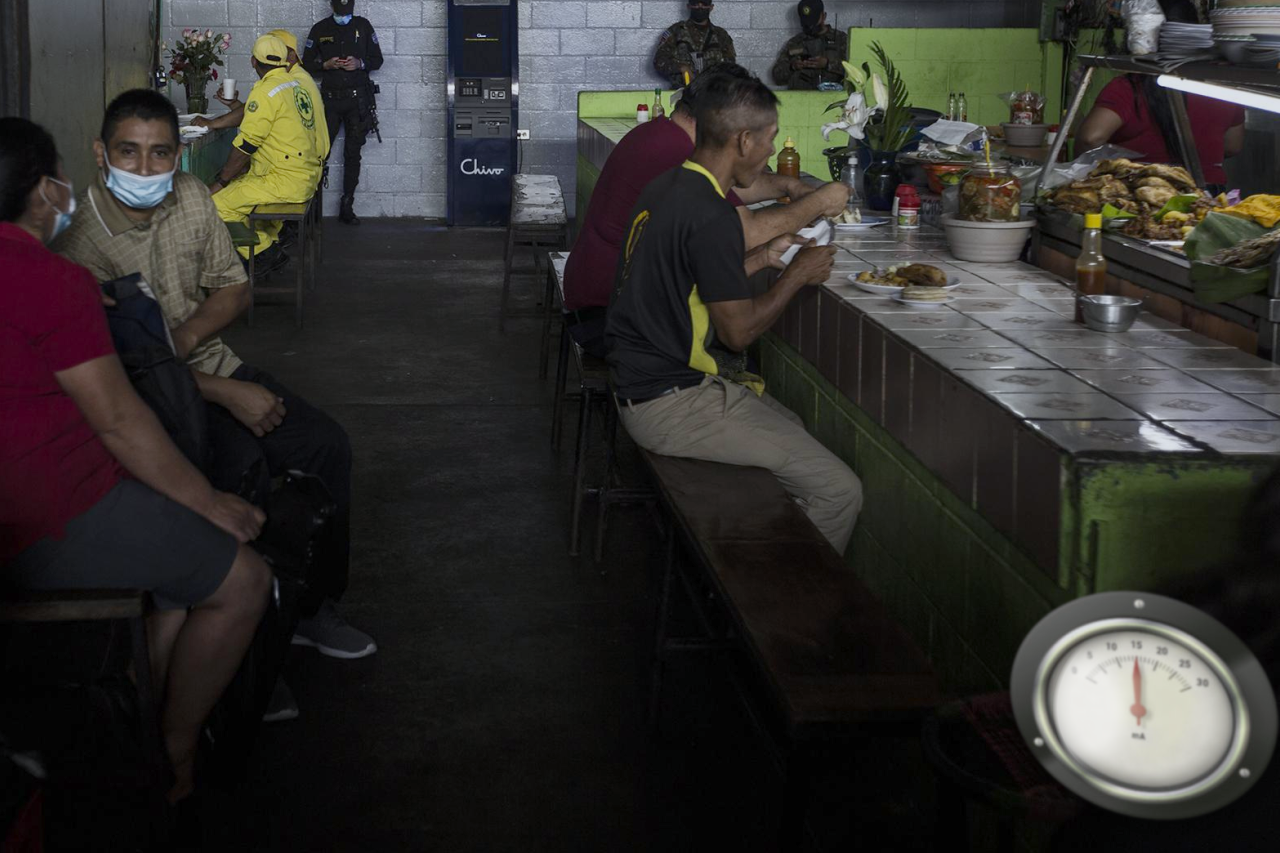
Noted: {"value": 15, "unit": "mA"}
